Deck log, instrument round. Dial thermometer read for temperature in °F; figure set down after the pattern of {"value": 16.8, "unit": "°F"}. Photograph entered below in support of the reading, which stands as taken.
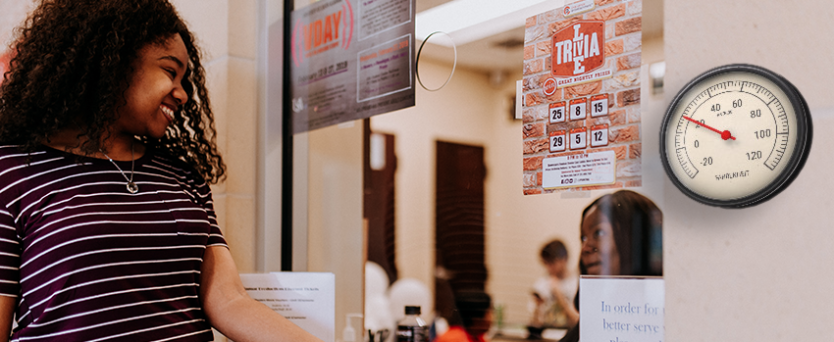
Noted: {"value": 20, "unit": "°F"}
